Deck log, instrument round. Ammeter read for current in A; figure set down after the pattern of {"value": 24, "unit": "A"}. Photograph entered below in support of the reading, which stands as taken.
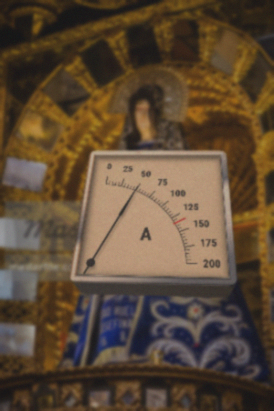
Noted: {"value": 50, "unit": "A"}
